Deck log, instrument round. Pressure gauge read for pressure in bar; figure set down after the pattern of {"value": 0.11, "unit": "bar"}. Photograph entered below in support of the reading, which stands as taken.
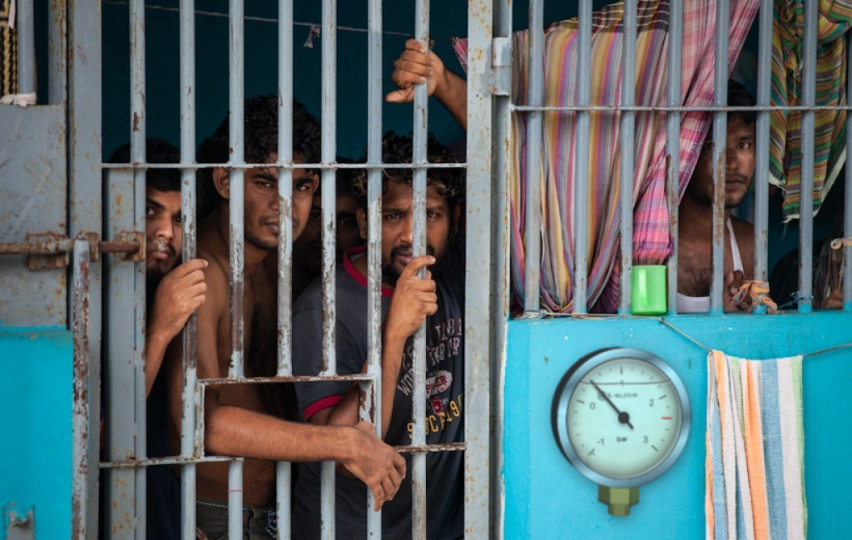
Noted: {"value": 0.4, "unit": "bar"}
